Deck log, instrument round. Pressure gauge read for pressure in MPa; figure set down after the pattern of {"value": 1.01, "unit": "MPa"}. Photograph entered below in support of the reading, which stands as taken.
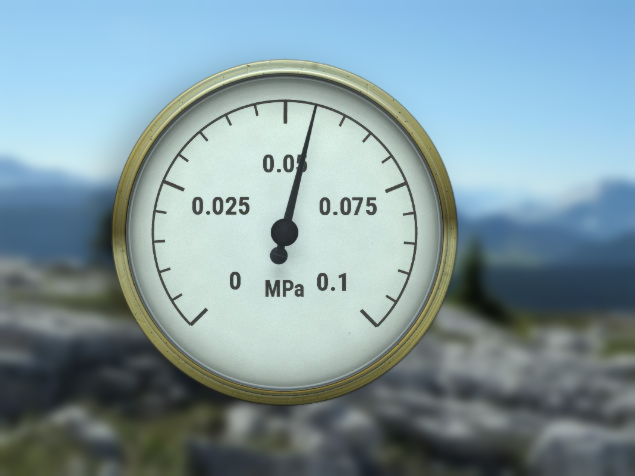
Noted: {"value": 0.055, "unit": "MPa"}
